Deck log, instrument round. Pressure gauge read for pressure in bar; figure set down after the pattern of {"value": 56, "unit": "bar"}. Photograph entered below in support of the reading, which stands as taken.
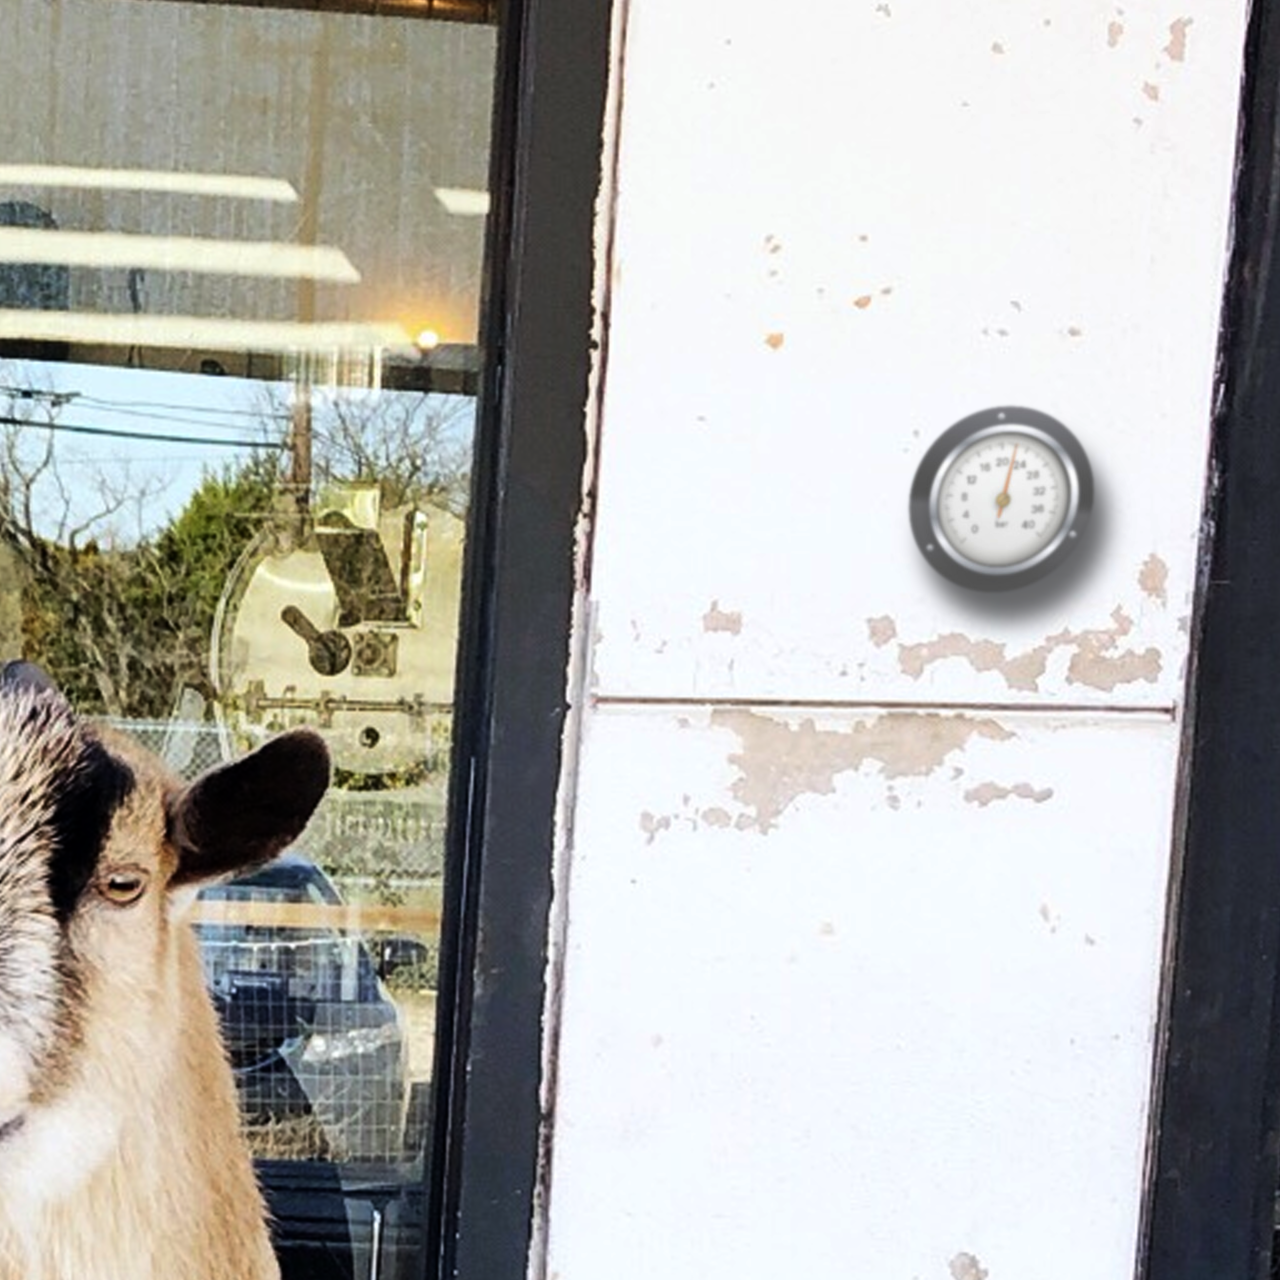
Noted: {"value": 22, "unit": "bar"}
